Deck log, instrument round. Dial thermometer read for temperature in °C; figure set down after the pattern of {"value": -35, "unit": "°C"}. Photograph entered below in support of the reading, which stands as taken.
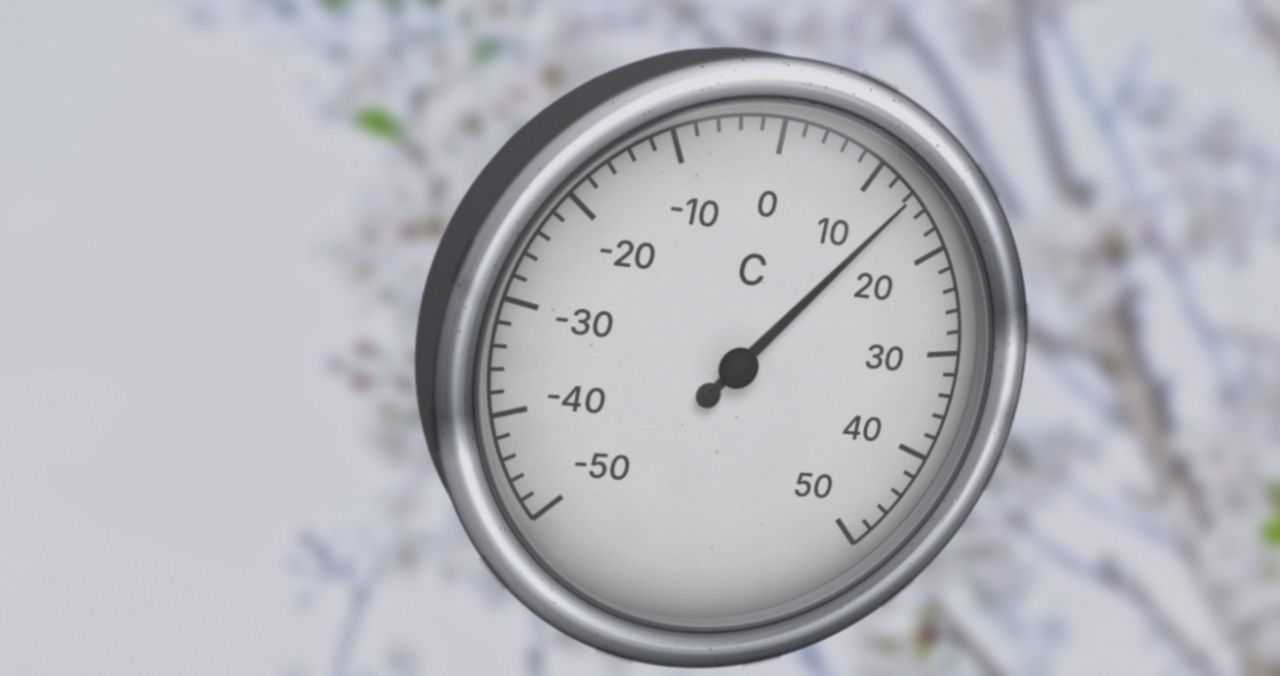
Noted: {"value": 14, "unit": "°C"}
